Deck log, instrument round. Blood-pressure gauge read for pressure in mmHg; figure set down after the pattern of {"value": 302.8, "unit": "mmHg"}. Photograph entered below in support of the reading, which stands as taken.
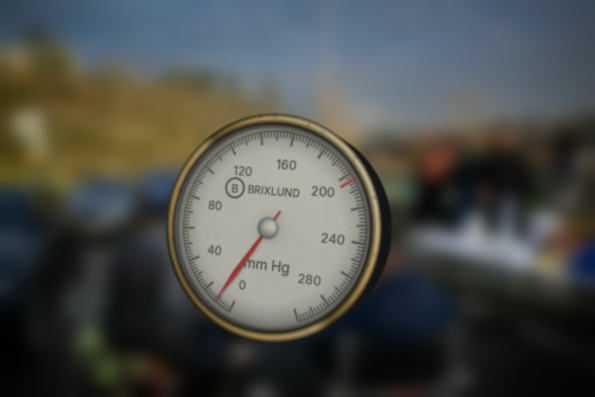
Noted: {"value": 10, "unit": "mmHg"}
